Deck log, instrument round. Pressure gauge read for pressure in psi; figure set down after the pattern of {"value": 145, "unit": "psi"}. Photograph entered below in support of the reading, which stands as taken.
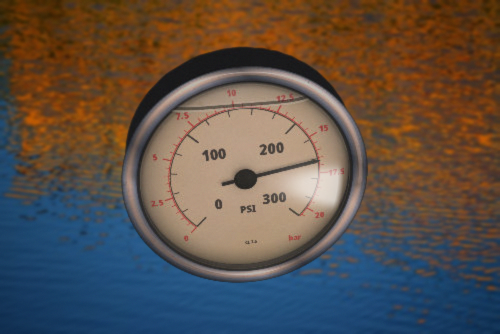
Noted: {"value": 240, "unit": "psi"}
